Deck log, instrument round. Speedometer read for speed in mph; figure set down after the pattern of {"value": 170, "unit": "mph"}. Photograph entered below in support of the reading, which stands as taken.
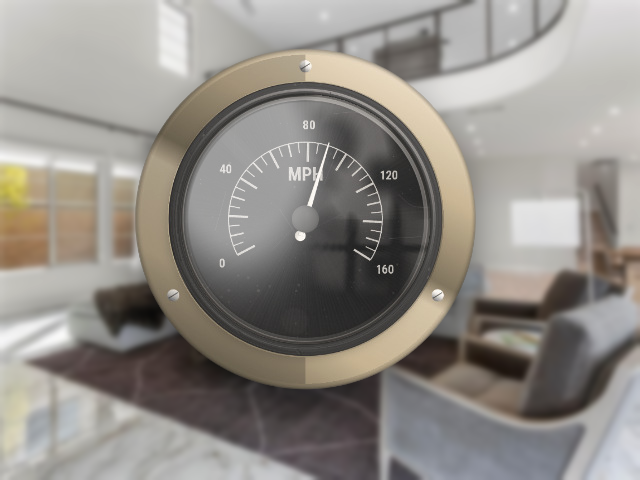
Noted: {"value": 90, "unit": "mph"}
